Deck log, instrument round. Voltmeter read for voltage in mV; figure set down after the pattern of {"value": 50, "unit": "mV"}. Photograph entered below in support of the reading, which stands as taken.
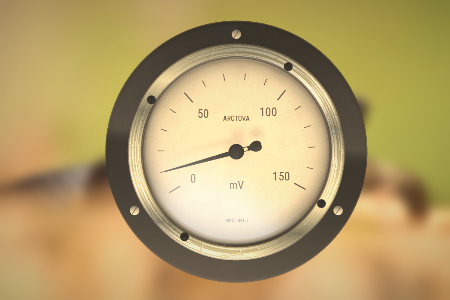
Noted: {"value": 10, "unit": "mV"}
